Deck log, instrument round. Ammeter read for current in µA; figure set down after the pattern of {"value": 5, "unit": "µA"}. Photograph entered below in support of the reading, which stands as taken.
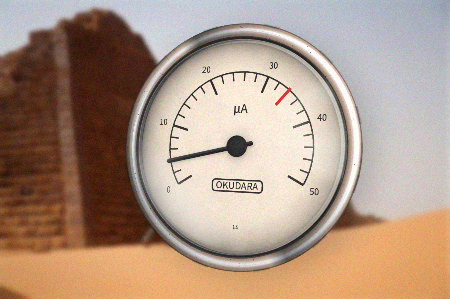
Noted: {"value": 4, "unit": "µA"}
